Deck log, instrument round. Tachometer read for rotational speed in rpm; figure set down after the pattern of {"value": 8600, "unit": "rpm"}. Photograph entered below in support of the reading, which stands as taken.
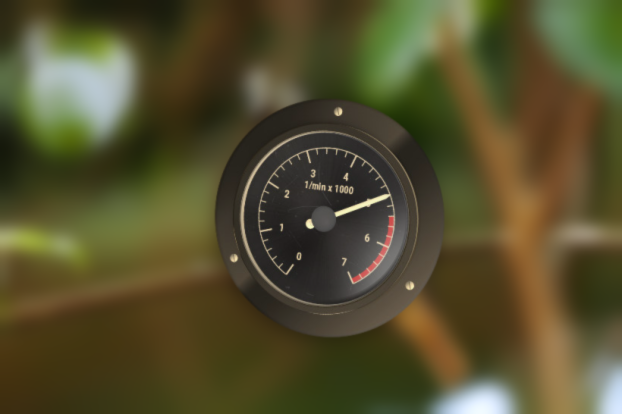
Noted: {"value": 5000, "unit": "rpm"}
